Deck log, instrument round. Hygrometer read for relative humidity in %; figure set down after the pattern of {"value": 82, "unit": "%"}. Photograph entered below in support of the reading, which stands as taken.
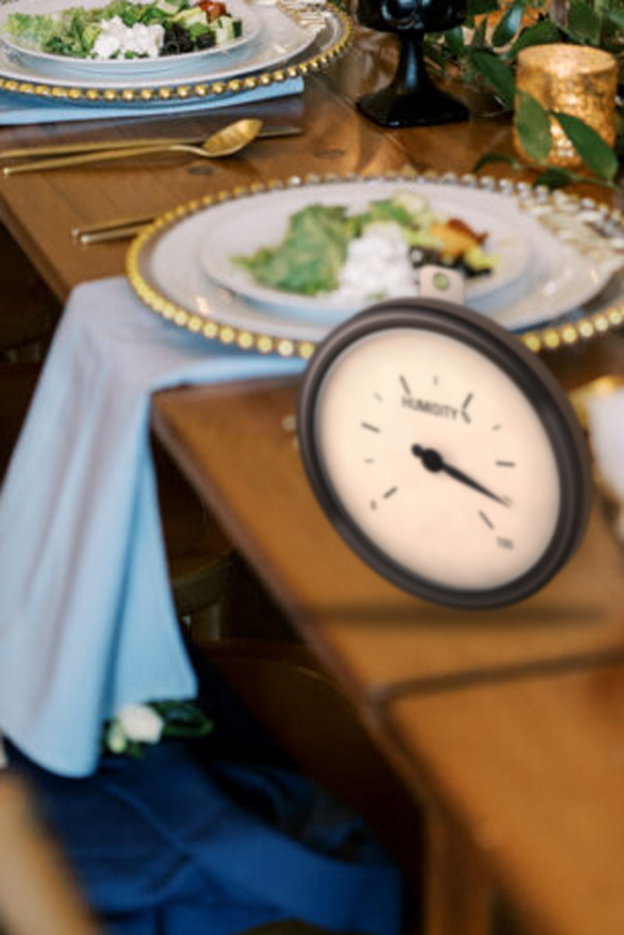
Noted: {"value": 90, "unit": "%"}
